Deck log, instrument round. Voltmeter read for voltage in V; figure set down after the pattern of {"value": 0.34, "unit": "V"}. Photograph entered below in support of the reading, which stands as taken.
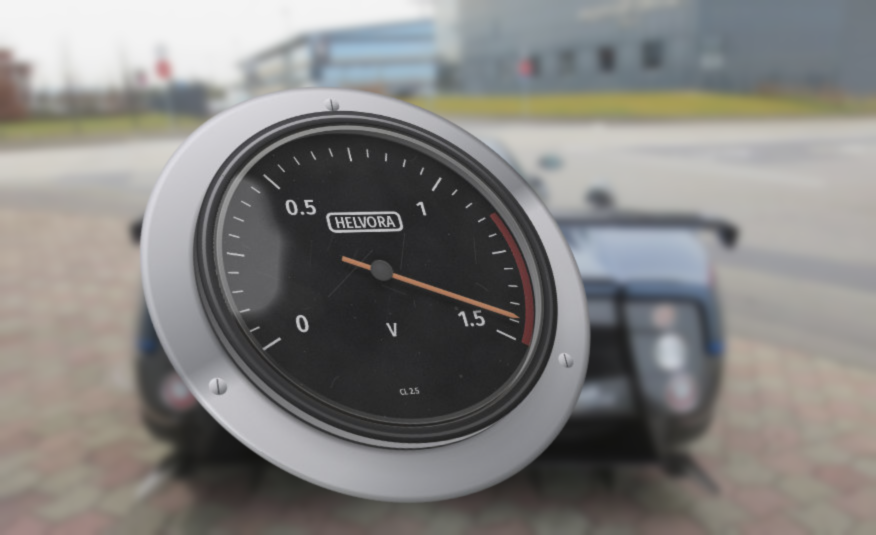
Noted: {"value": 1.45, "unit": "V"}
